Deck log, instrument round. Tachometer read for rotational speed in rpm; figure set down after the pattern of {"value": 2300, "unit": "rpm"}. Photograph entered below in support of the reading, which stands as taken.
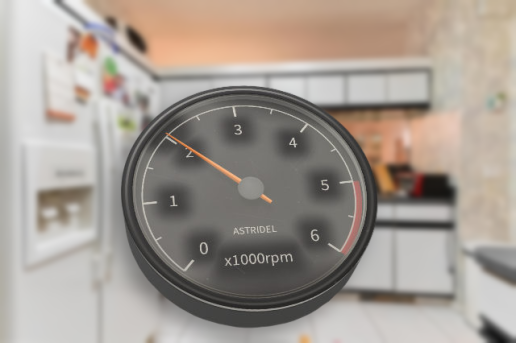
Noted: {"value": 2000, "unit": "rpm"}
